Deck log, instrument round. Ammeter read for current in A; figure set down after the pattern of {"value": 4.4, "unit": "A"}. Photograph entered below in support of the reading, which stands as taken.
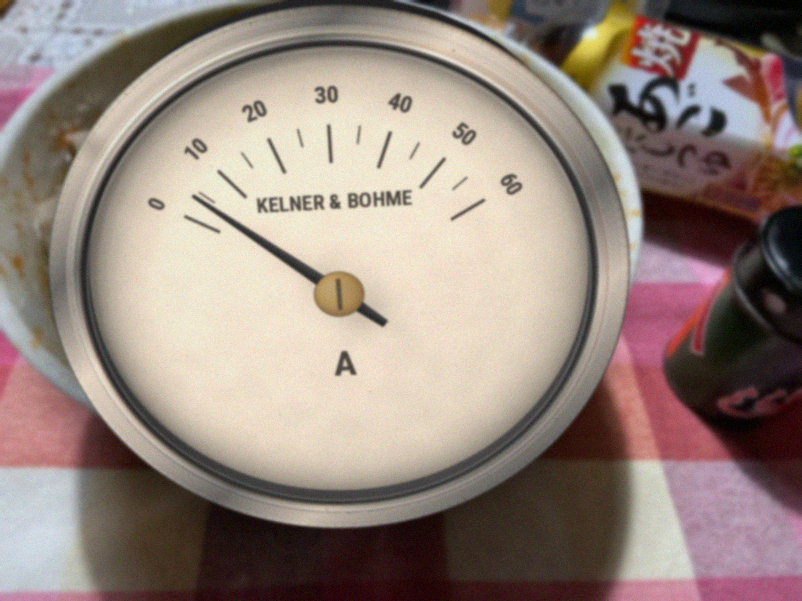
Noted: {"value": 5, "unit": "A"}
